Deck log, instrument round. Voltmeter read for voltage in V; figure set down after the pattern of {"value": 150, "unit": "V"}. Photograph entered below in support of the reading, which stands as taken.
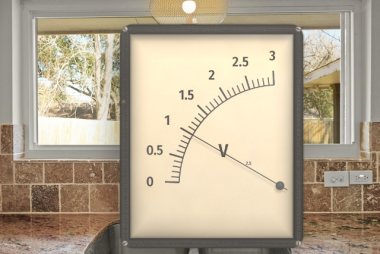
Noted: {"value": 1, "unit": "V"}
